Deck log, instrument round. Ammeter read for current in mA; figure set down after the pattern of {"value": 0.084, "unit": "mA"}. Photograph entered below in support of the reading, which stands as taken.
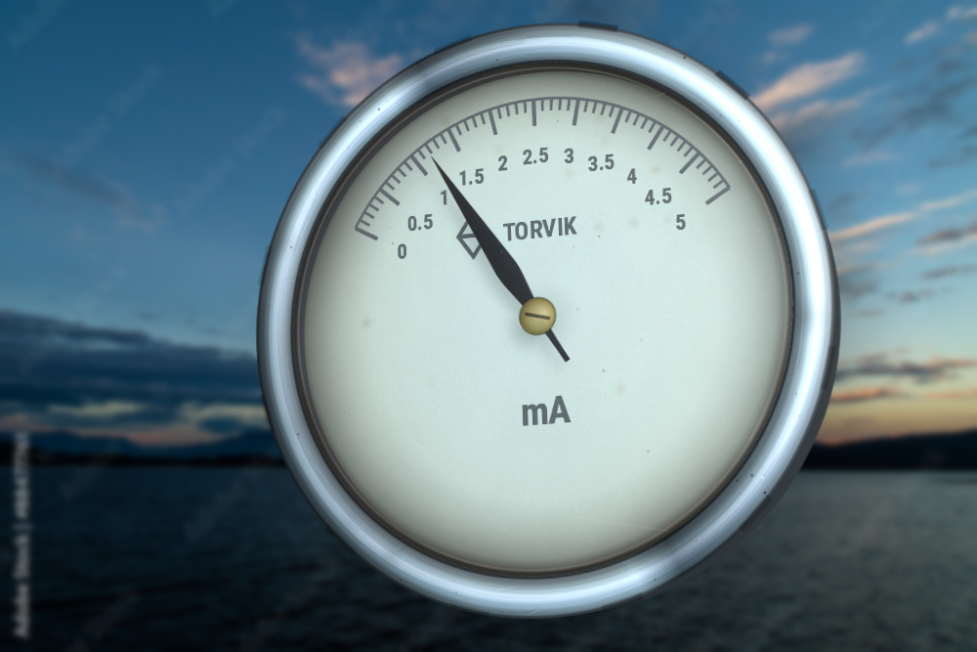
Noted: {"value": 1.2, "unit": "mA"}
